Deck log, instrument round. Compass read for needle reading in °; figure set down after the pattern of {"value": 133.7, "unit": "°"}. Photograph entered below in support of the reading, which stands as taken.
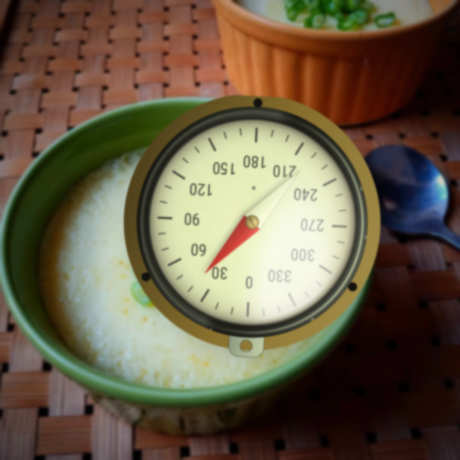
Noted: {"value": 40, "unit": "°"}
